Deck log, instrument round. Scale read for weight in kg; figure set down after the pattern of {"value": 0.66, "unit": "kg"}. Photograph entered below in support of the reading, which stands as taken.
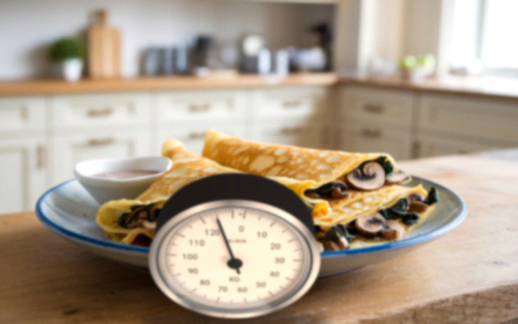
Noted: {"value": 125, "unit": "kg"}
